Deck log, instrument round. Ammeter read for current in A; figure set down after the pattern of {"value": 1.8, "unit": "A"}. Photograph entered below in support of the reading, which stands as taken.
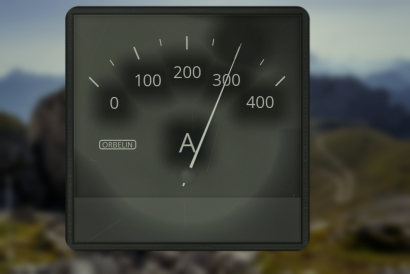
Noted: {"value": 300, "unit": "A"}
